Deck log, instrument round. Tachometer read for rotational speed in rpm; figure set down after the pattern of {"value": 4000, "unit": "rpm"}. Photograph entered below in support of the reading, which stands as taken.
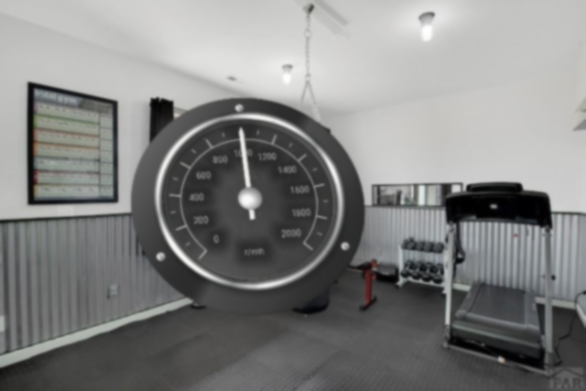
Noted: {"value": 1000, "unit": "rpm"}
